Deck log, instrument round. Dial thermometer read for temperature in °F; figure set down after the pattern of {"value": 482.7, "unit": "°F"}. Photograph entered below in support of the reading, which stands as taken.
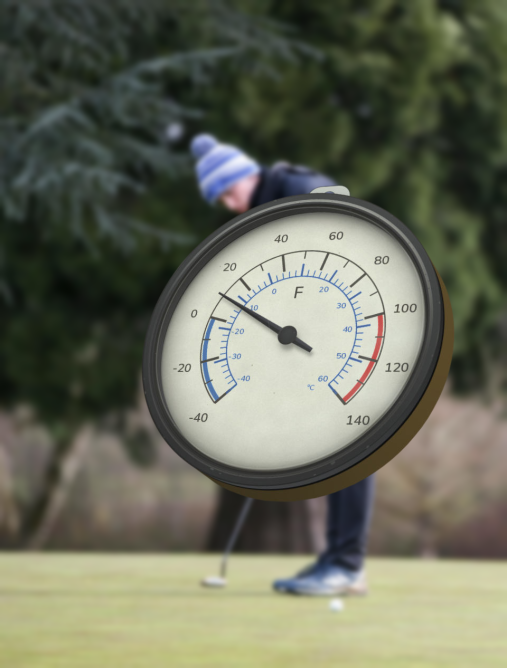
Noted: {"value": 10, "unit": "°F"}
